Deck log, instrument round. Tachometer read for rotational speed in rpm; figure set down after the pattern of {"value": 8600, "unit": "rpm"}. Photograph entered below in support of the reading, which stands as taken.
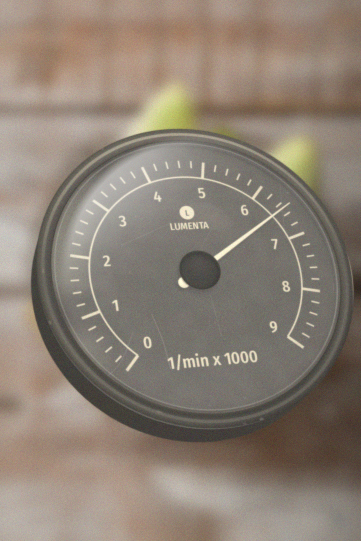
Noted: {"value": 6500, "unit": "rpm"}
